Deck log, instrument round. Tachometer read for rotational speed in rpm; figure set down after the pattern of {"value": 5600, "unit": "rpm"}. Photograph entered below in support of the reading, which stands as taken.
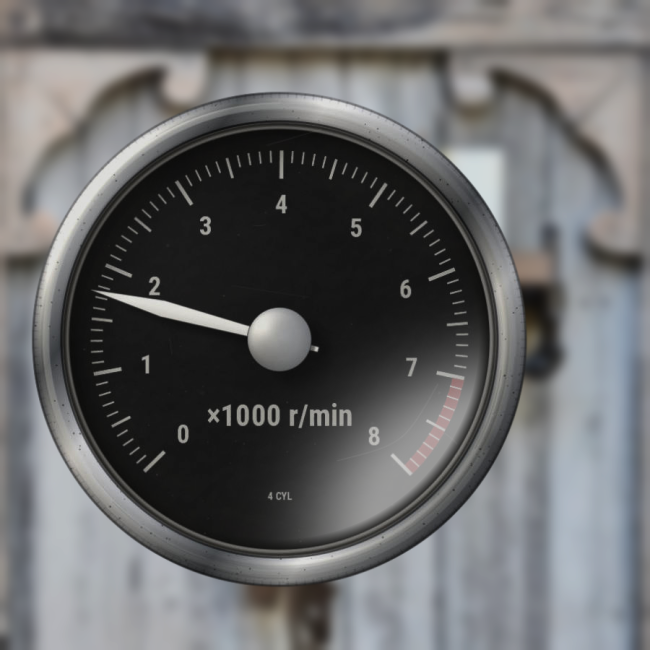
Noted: {"value": 1750, "unit": "rpm"}
